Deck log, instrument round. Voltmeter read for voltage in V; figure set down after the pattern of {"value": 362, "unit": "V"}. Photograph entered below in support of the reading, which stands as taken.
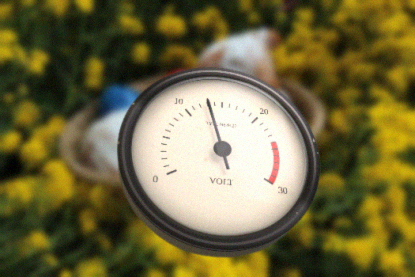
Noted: {"value": 13, "unit": "V"}
